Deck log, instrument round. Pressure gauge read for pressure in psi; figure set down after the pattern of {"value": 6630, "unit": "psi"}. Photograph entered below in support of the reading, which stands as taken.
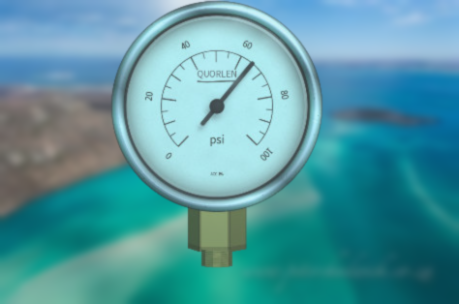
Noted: {"value": 65, "unit": "psi"}
